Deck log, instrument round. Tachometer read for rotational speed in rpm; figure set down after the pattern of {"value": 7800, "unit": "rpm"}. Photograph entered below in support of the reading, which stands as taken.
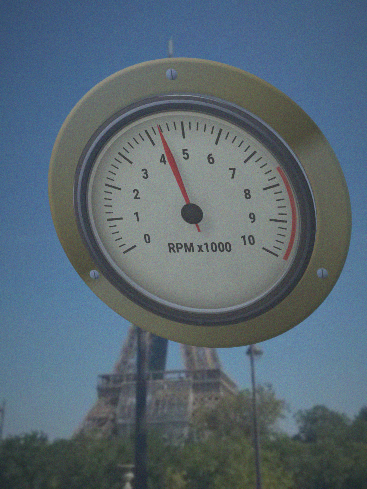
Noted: {"value": 4400, "unit": "rpm"}
